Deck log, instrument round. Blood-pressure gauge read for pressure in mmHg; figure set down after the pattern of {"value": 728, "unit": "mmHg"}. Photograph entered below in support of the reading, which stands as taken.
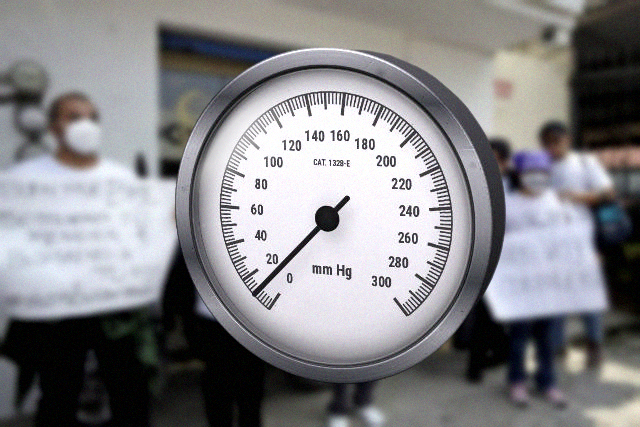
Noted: {"value": 10, "unit": "mmHg"}
